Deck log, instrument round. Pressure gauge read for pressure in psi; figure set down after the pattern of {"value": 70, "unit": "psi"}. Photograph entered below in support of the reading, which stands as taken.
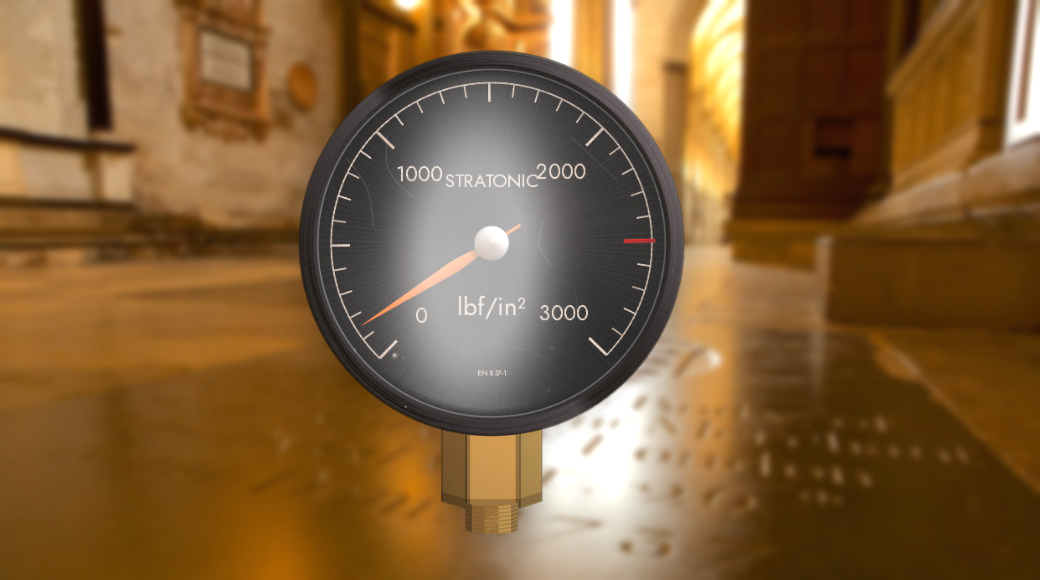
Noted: {"value": 150, "unit": "psi"}
